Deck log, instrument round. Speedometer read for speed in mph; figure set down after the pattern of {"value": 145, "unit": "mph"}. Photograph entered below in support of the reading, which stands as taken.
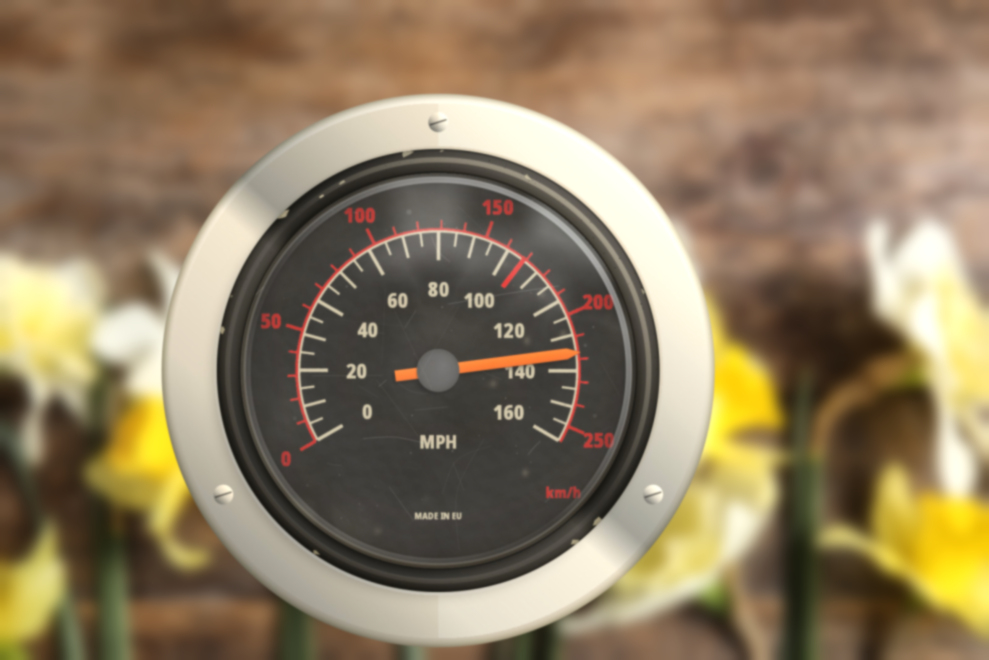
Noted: {"value": 135, "unit": "mph"}
